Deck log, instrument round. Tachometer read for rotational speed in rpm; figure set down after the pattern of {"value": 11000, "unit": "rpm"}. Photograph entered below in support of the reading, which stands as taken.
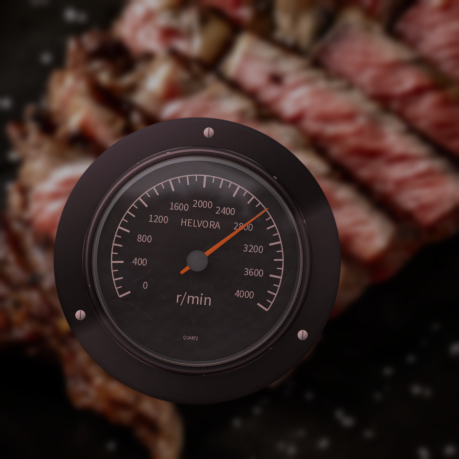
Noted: {"value": 2800, "unit": "rpm"}
